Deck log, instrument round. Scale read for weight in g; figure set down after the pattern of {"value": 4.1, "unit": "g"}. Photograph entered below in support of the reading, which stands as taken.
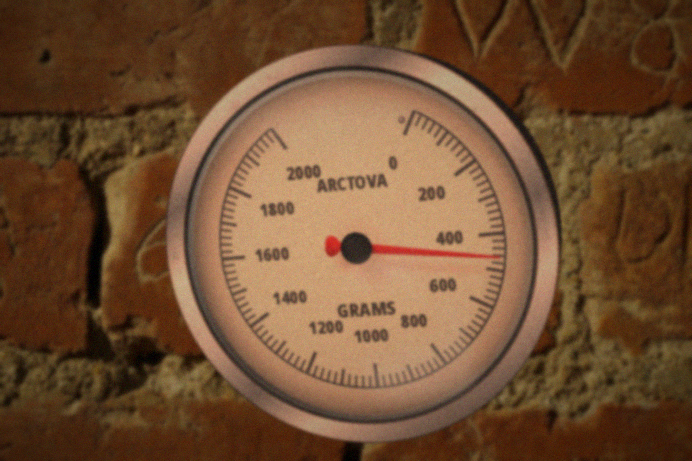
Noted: {"value": 460, "unit": "g"}
